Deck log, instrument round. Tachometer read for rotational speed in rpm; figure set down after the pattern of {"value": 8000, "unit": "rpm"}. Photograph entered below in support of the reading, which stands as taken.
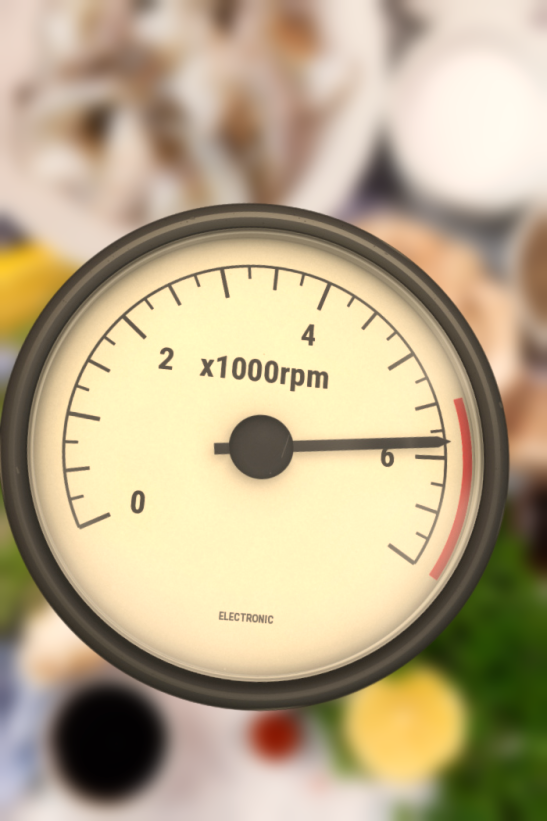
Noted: {"value": 5875, "unit": "rpm"}
